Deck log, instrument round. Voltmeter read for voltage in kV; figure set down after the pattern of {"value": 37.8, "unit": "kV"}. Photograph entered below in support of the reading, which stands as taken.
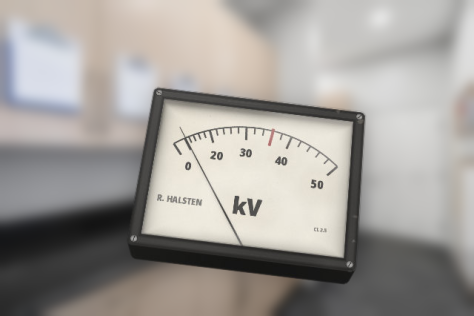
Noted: {"value": 10, "unit": "kV"}
